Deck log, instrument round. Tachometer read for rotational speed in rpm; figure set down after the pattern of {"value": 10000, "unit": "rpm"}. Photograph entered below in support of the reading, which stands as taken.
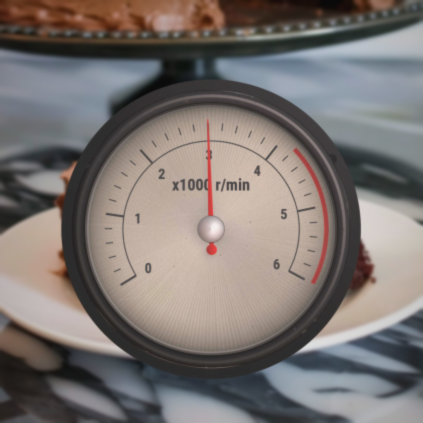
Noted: {"value": 3000, "unit": "rpm"}
